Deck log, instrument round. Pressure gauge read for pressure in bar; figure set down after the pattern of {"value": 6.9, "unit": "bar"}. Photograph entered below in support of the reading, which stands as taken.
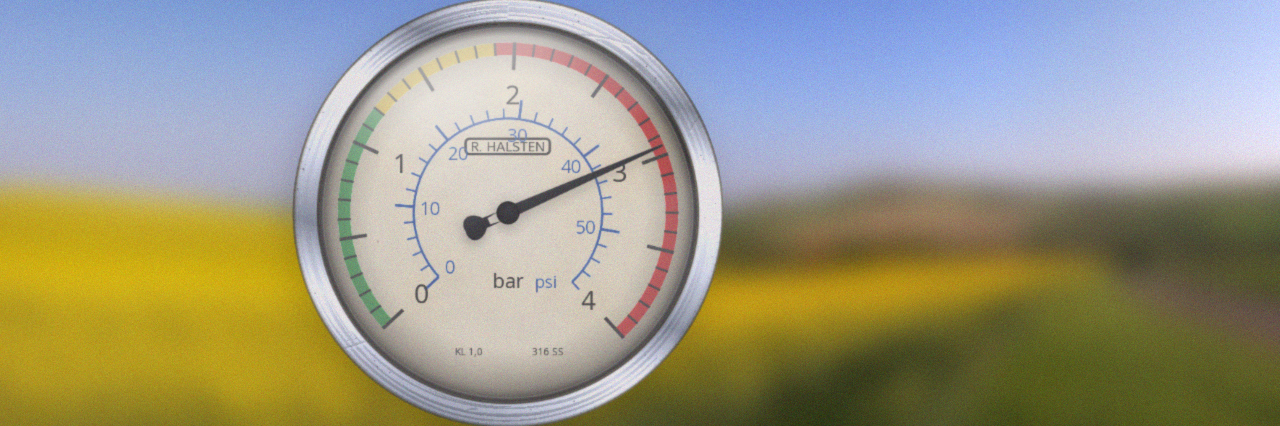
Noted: {"value": 2.95, "unit": "bar"}
